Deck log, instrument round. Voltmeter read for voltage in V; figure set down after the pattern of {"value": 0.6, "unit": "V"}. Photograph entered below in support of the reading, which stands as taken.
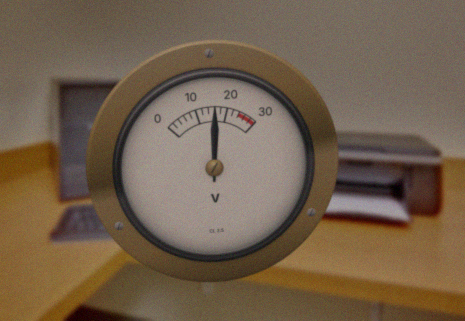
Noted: {"value": 16, "unit": "V"}
